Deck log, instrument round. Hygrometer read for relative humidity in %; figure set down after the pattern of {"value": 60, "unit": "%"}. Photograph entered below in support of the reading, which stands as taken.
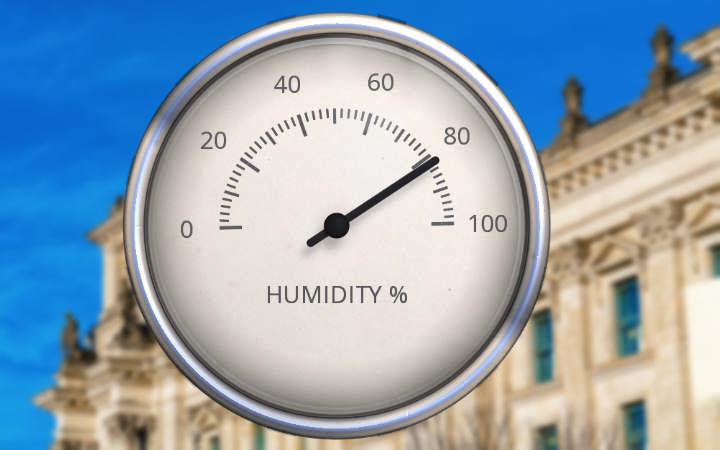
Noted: {"value": 82, "unit": "%"}
